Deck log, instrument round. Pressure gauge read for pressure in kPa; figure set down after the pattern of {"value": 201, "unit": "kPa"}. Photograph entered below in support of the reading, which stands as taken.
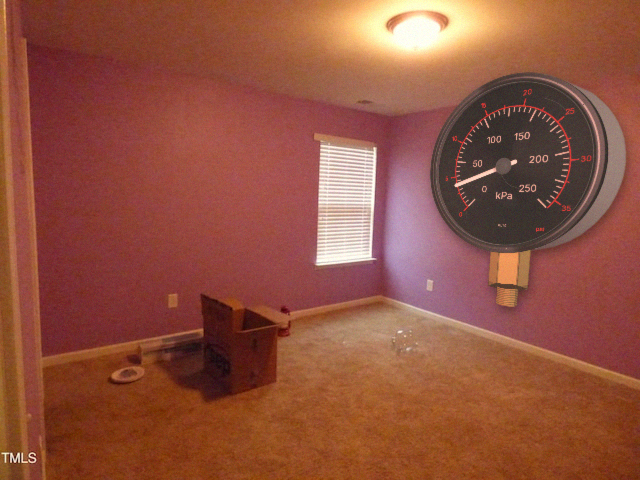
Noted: {"value": 25, "unit": "kPa"}
